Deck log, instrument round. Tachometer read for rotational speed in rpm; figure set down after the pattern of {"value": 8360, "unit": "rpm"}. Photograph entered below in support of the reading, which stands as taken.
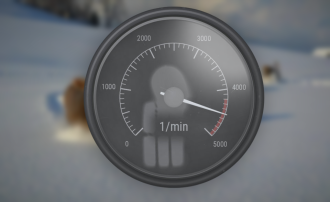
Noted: {"value": 4500, "unit": "rpm"}
